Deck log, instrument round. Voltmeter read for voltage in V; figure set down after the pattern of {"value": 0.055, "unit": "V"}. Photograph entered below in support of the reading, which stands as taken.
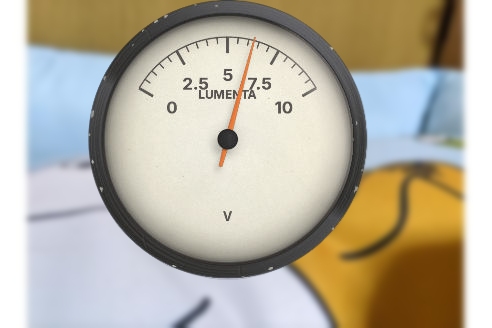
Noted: {"value": 6.25, "unit": "V"}
